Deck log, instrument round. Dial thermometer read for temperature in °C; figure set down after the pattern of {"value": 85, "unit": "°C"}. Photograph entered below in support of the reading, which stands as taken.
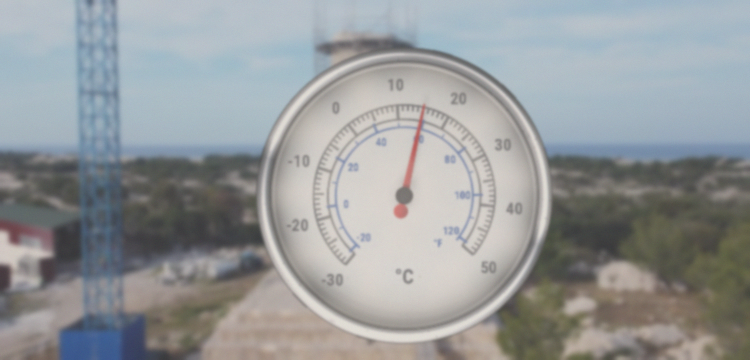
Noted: {"value": 15, "unit": "°C"}
